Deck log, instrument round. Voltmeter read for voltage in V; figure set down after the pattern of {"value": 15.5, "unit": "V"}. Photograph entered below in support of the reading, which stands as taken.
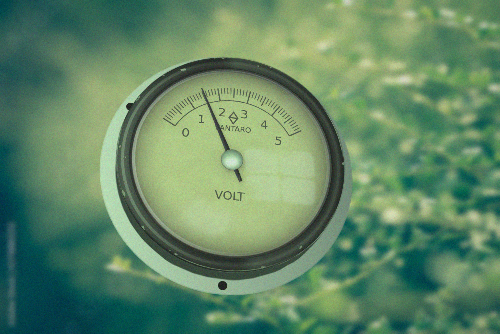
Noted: {"value": 1.5, "unit": "V"}
